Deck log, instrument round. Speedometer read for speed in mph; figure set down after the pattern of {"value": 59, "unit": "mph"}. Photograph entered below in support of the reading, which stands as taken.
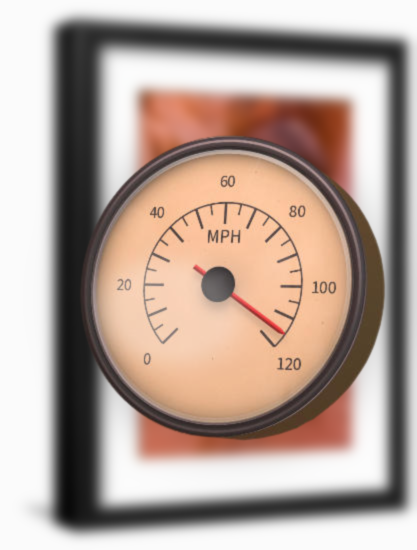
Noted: {"value": 115, "unit": "mph"}
